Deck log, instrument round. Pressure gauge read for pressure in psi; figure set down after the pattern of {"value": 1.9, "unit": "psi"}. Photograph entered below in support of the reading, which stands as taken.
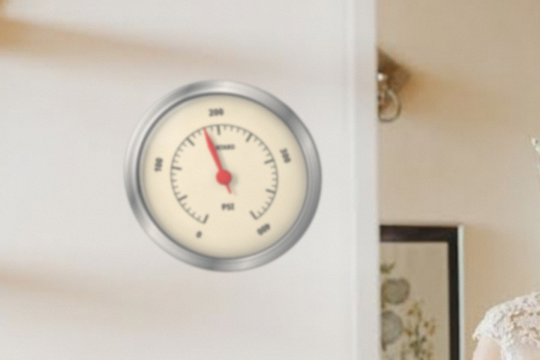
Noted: {"value": 180, "unit": "psi"}
